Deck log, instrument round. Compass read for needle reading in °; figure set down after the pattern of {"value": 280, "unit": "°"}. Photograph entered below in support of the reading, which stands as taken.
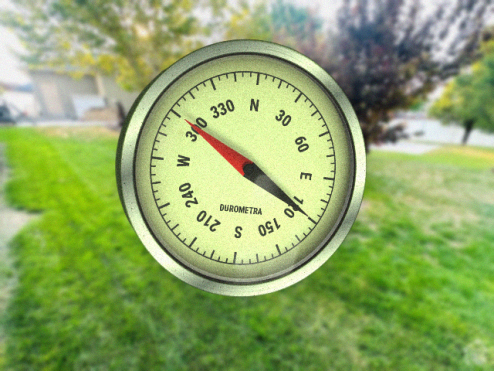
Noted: {"value": 300, "unit": "°"}
